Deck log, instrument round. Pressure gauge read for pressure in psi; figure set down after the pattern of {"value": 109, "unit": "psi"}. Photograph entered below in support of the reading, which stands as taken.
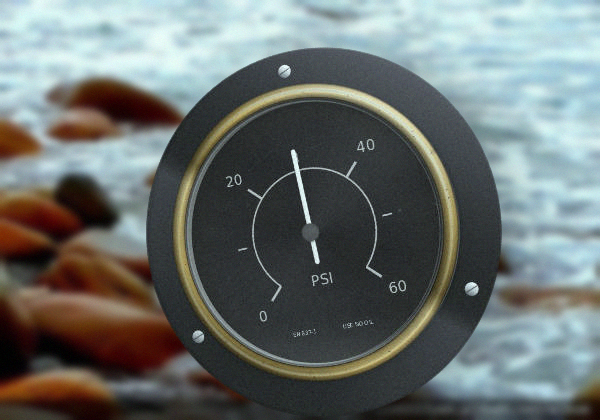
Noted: {"value": 30, "unit": "psi"}
